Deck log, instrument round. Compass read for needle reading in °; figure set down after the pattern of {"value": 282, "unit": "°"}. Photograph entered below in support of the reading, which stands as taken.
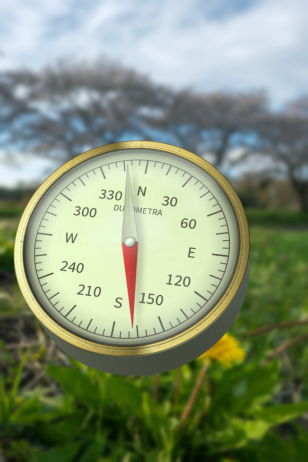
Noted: {"value": 167.5, "unit": "°"}
